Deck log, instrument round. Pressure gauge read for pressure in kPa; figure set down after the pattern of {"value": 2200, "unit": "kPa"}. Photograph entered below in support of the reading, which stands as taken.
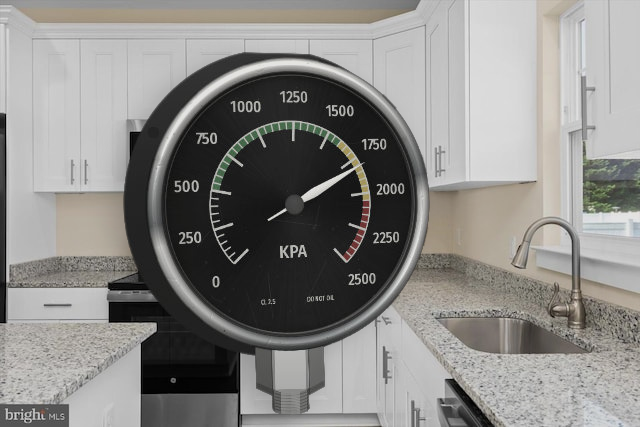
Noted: {"value": 1800, "unit": "kPa"}
